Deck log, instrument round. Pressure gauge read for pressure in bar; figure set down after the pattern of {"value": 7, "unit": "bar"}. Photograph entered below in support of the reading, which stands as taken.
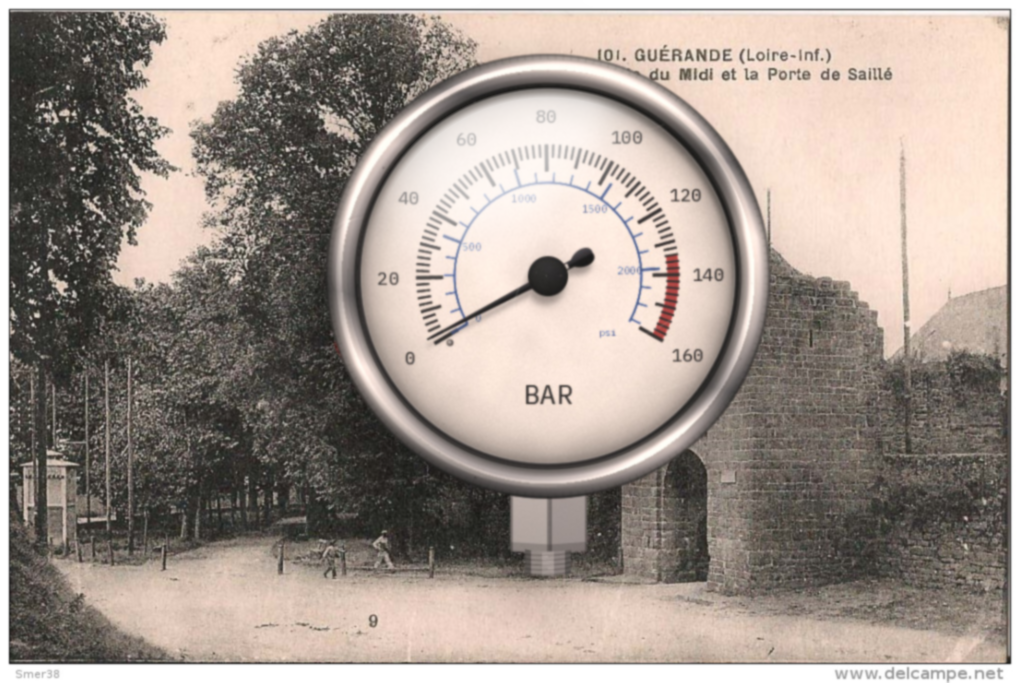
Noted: {"value": 2, "unit": "bar"}
